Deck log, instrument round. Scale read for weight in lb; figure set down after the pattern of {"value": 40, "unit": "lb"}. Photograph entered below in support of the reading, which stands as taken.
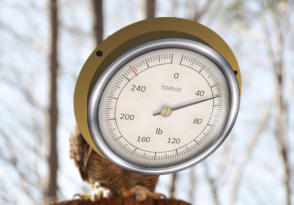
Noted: {"value": 50, "unit": "lb"}
